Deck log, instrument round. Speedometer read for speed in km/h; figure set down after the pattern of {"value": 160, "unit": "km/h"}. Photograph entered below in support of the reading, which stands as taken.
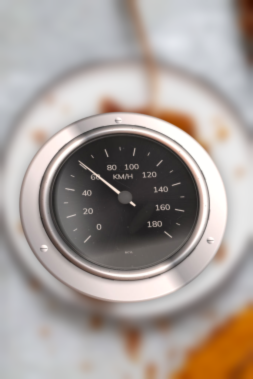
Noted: {"value": 60, "unit": "km/h"}
